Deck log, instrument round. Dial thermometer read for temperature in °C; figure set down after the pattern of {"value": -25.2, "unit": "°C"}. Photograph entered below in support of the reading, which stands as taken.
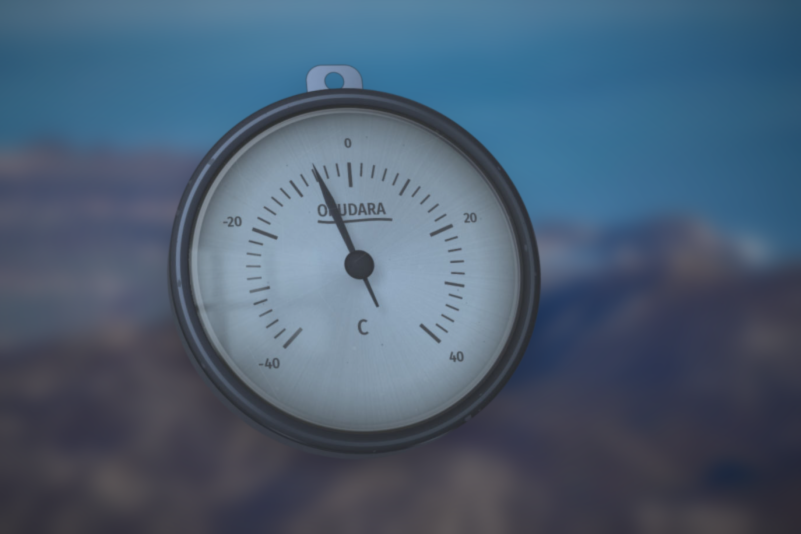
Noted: {"value": -6, "unit": "°C"}
